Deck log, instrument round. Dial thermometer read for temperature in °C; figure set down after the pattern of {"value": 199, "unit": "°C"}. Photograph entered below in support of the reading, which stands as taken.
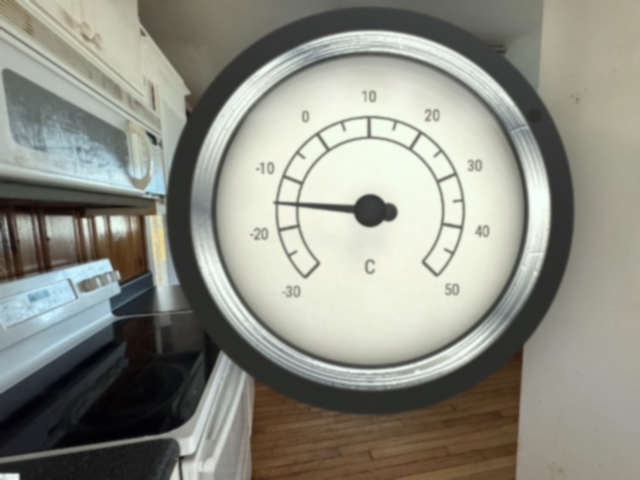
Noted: {"value": -15, "unit": "°C"}
